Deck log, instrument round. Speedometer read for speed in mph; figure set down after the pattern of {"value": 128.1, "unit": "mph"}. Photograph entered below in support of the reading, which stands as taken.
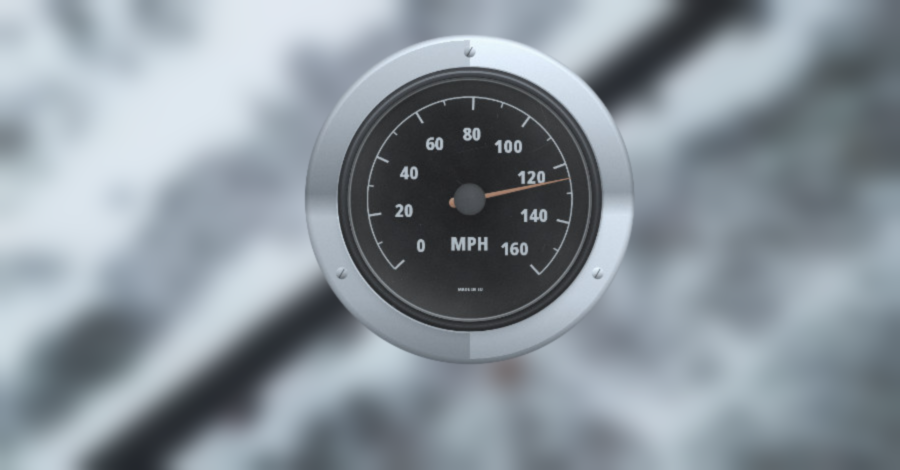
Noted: {"value": 125, "unit": "mph"}
